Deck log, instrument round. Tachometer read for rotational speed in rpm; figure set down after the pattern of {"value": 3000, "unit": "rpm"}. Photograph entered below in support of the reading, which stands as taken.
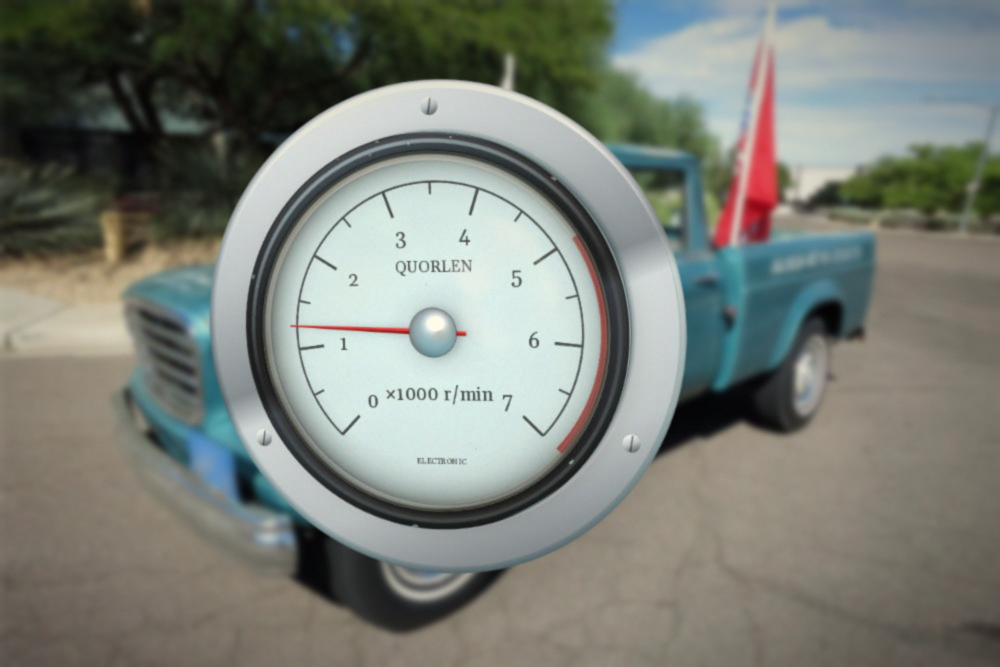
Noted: {"value": 1250, "unit": "rpm"}
